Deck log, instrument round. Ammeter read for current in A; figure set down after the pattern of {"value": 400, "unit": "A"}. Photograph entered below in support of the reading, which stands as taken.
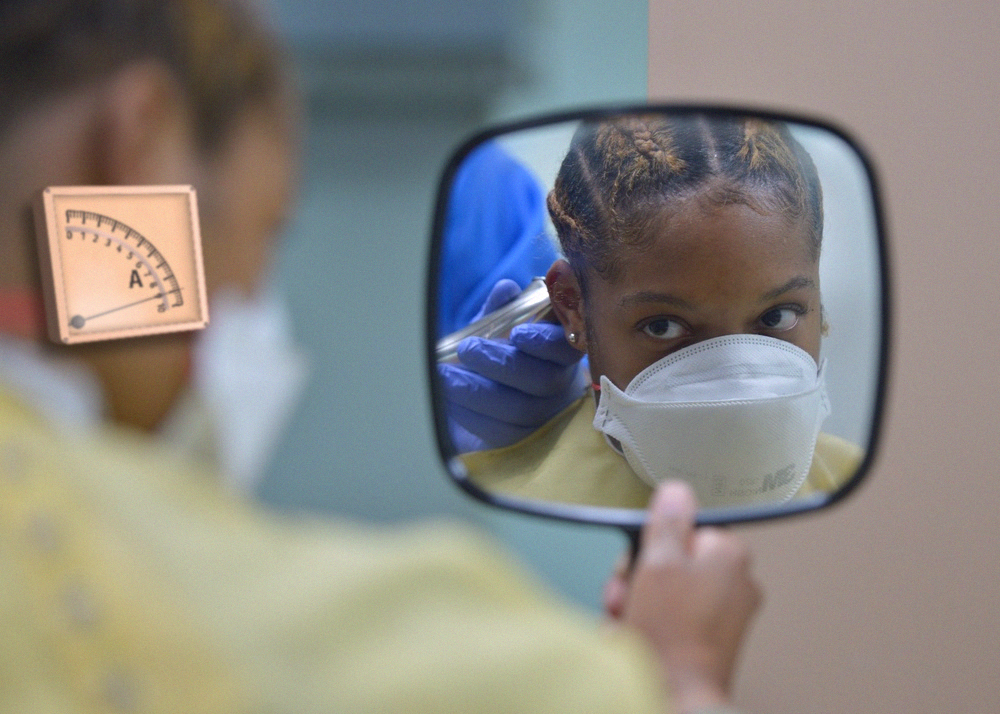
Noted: {"value": 9, "unit": "A"}
